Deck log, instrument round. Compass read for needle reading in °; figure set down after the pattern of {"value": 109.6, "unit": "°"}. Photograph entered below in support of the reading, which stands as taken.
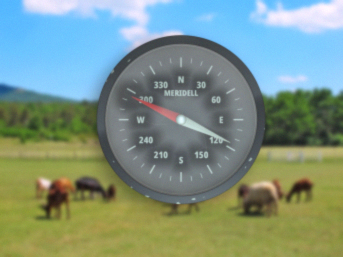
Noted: {"value": 295, "unit": "°"}
